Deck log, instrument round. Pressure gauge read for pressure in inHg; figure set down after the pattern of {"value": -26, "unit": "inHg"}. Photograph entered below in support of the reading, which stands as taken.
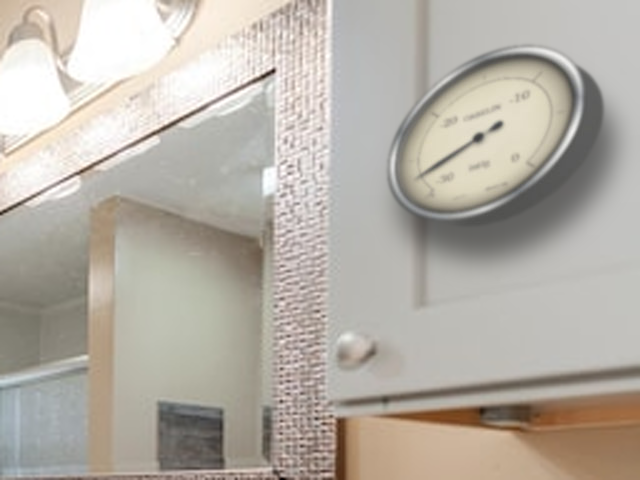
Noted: {"value": -27.5, "unit": "inHg"}
